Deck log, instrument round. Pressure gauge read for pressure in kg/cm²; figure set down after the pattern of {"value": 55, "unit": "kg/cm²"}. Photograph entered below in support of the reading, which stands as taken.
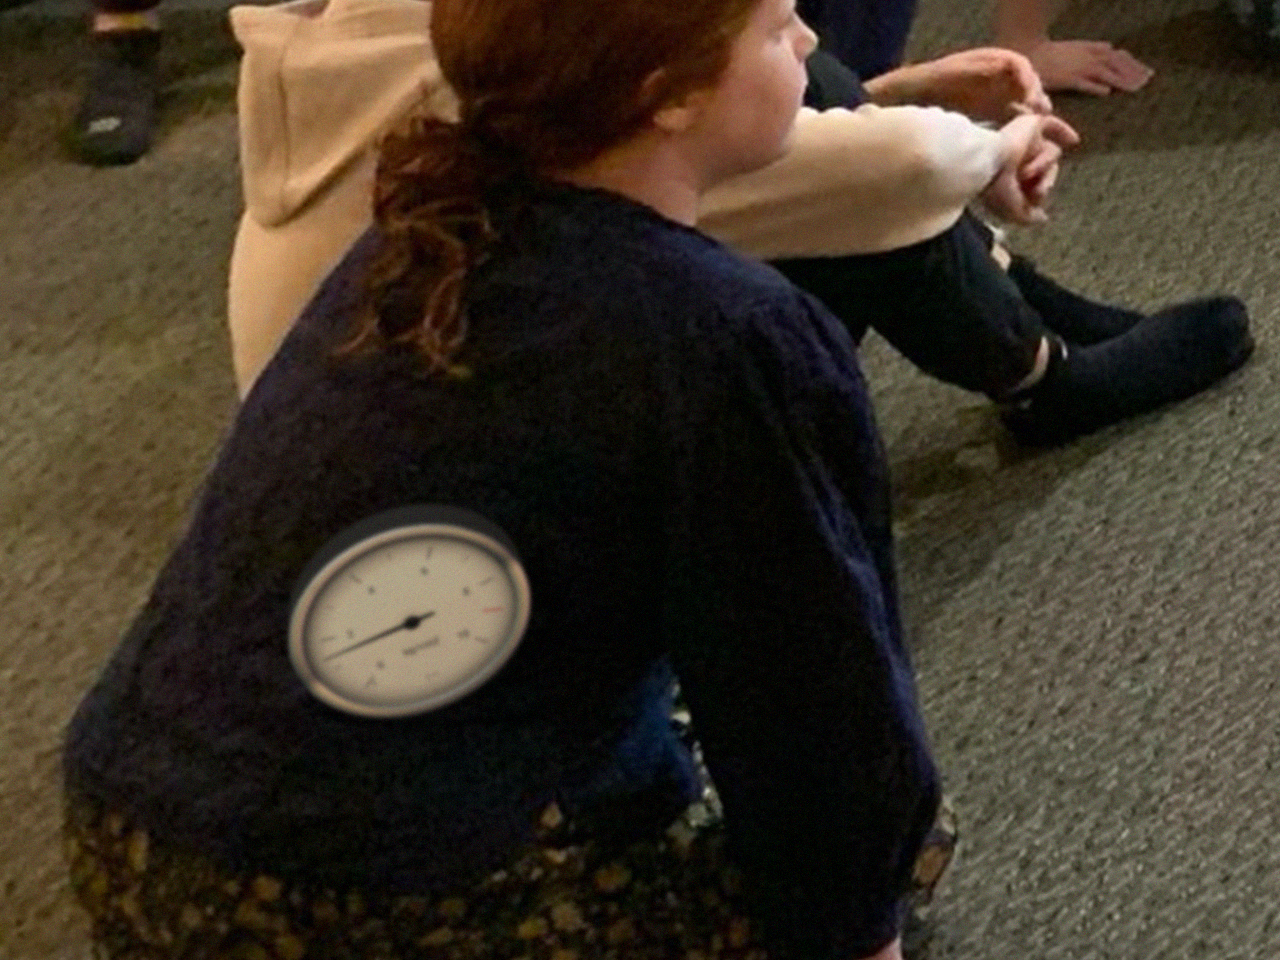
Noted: {"value": 1.5, "unit": "kg/cm²"}
